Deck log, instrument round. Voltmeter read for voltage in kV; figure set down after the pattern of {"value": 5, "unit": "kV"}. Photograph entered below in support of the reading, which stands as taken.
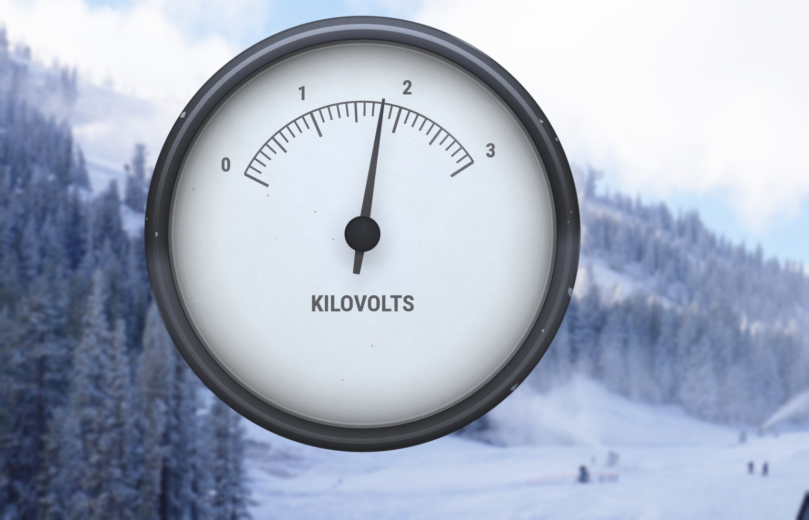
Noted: {"value": 1.8, "unit": "kV"}
